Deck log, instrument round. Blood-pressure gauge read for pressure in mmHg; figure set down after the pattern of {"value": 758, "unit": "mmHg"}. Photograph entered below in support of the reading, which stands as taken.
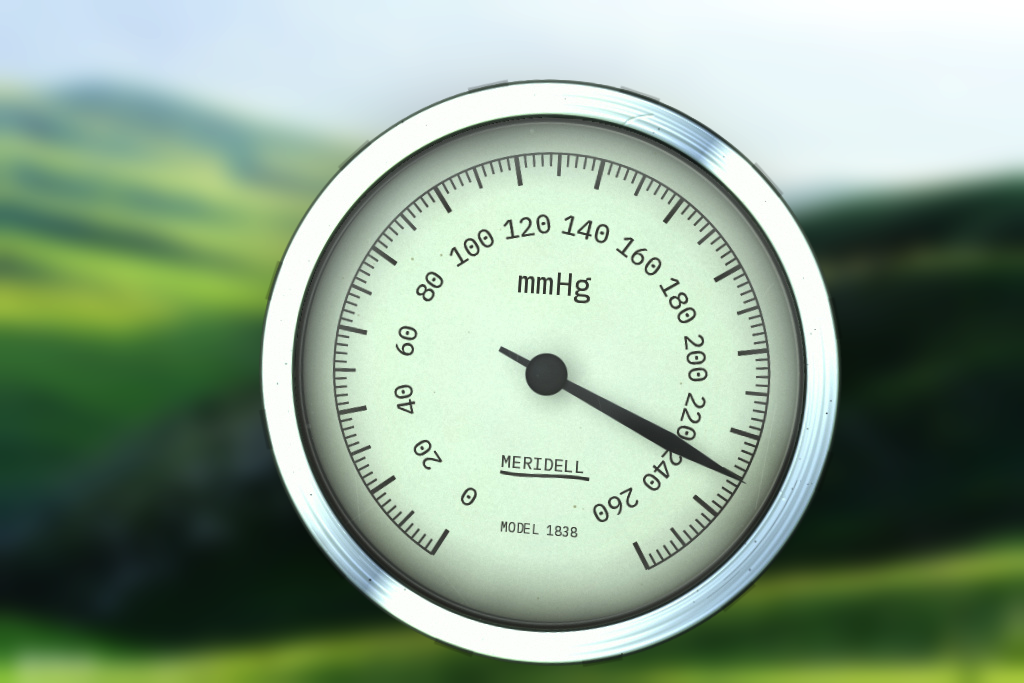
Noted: {"value": 230, "unit": "mmHg"}
